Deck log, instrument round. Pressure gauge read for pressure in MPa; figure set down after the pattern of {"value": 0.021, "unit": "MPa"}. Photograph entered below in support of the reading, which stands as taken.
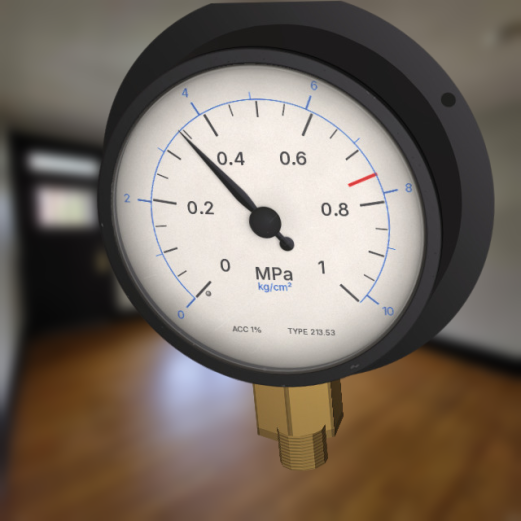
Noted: {"value": 0.35, "unit": "MPa"}
